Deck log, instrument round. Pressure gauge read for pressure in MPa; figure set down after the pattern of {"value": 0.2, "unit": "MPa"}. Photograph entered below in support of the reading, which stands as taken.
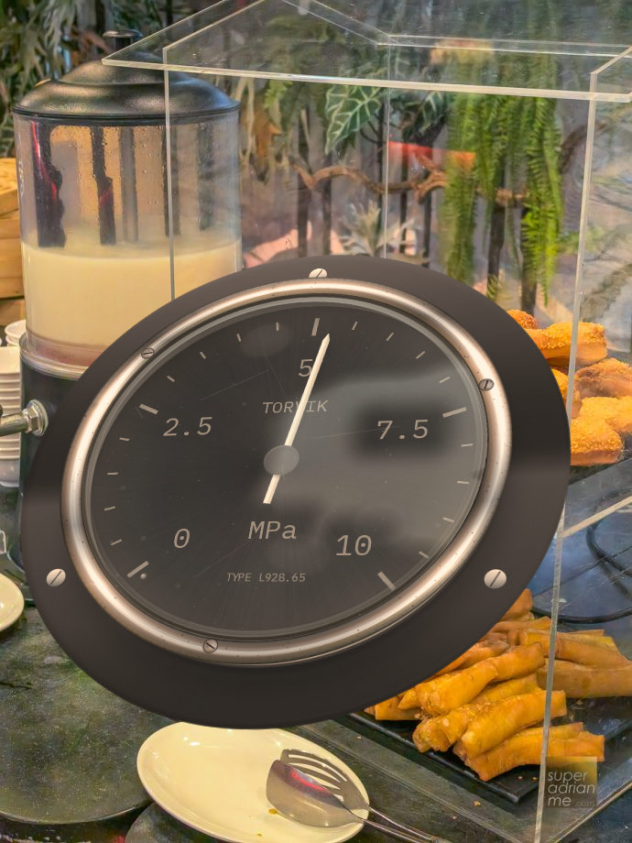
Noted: {"value": 5.25, "unit": "MPa"}
